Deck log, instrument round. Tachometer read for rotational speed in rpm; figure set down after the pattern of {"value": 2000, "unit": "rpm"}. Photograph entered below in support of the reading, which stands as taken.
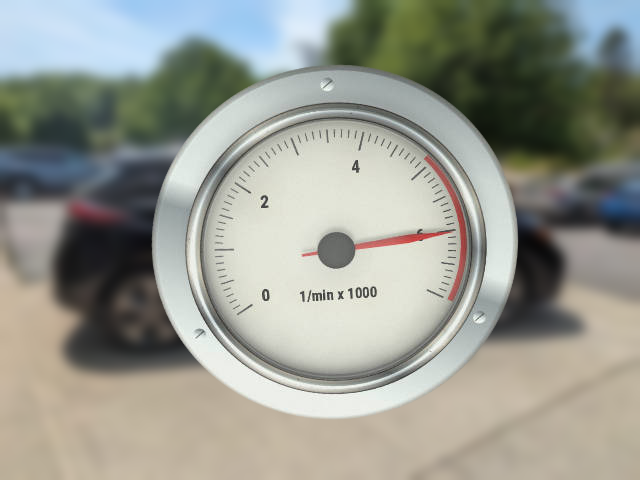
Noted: {"value": 6000, "unit": "rpm"}
